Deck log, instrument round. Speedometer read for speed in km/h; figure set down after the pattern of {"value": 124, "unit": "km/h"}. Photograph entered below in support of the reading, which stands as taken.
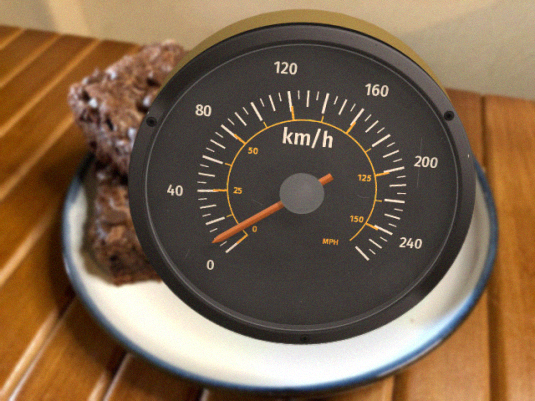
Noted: {"value": 10, "unit": "km/h"}
